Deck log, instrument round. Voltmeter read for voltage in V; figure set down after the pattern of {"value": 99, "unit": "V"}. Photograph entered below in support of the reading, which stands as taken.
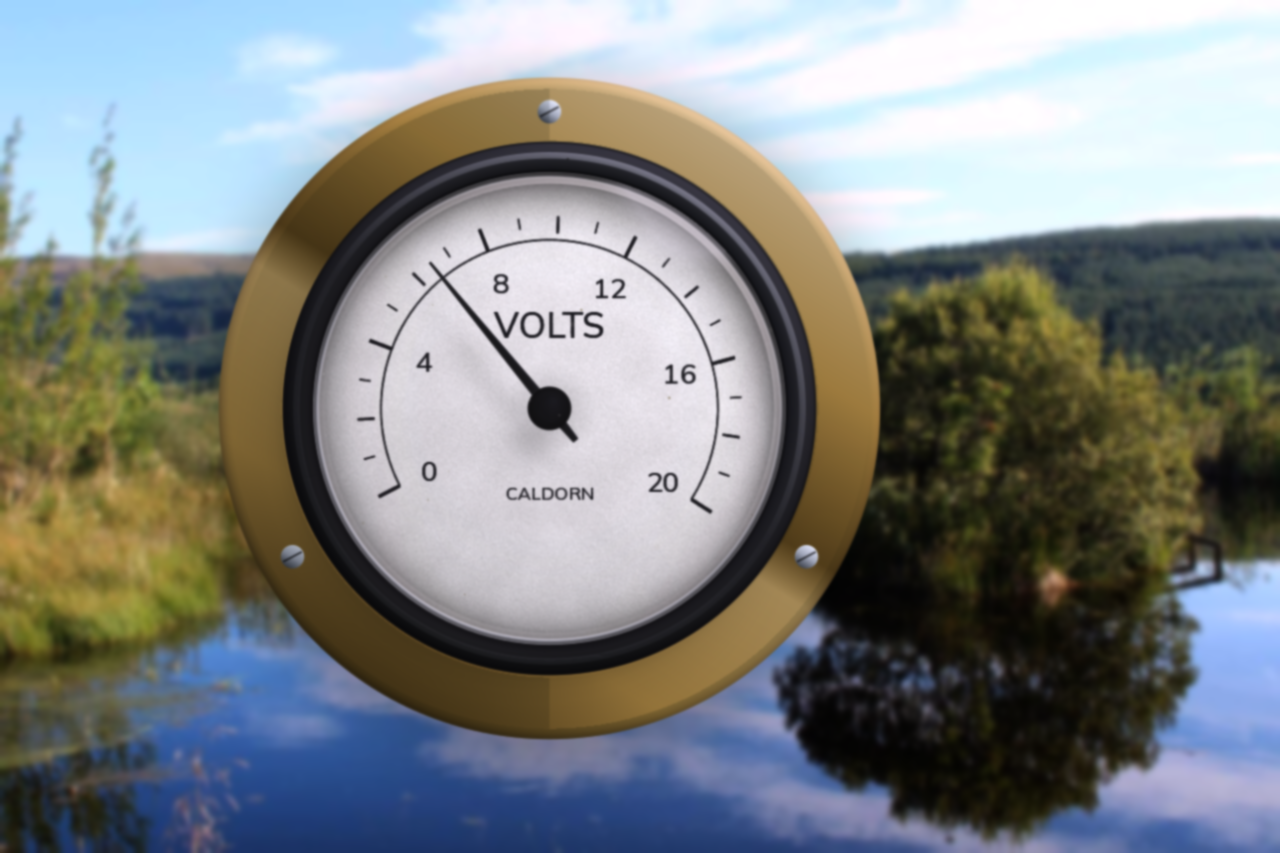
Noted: {"value": 6.5, "unit": "V"}
